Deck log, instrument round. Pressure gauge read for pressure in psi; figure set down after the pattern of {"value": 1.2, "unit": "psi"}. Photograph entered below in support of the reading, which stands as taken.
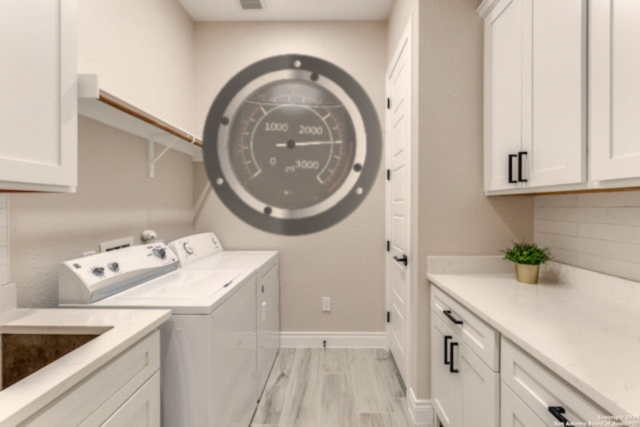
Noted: {"value": 2400, "unit": "psi"}
